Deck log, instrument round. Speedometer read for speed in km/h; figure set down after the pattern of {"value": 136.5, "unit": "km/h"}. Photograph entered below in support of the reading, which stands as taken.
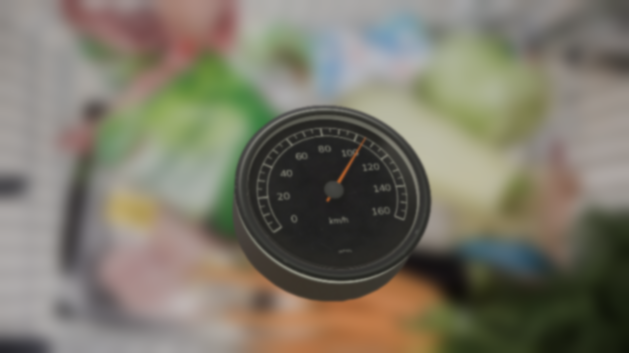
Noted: {"value": 105, "unit": "km/h"}
